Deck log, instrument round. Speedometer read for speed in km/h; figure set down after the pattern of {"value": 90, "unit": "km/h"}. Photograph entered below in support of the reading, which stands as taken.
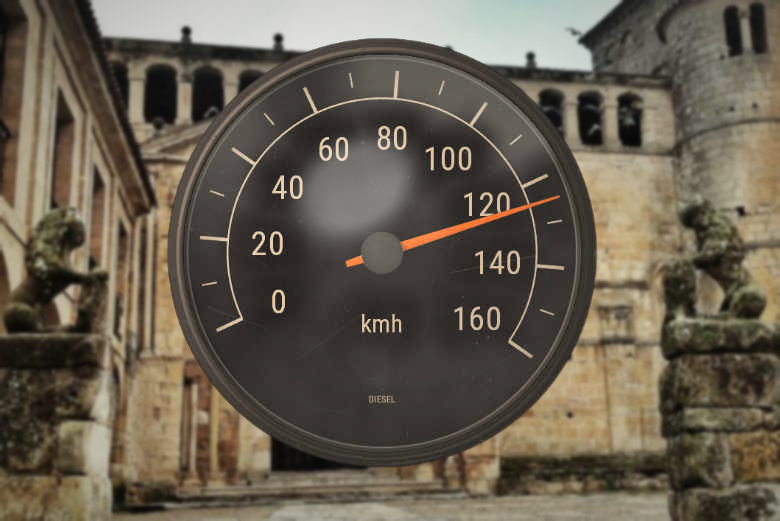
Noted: {"value": 125, "unit": "km/h"}
